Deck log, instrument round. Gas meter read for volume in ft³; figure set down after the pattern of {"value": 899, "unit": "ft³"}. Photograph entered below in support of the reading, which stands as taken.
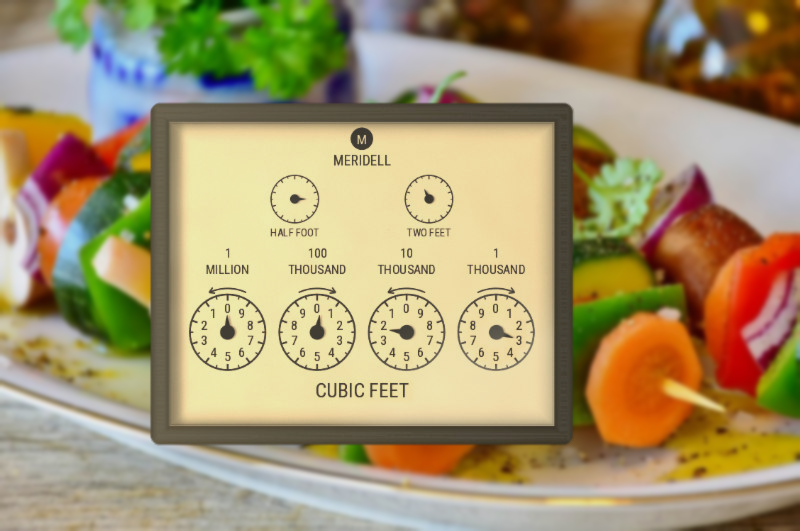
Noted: {"value": 2300, "unit": "ft³"}
